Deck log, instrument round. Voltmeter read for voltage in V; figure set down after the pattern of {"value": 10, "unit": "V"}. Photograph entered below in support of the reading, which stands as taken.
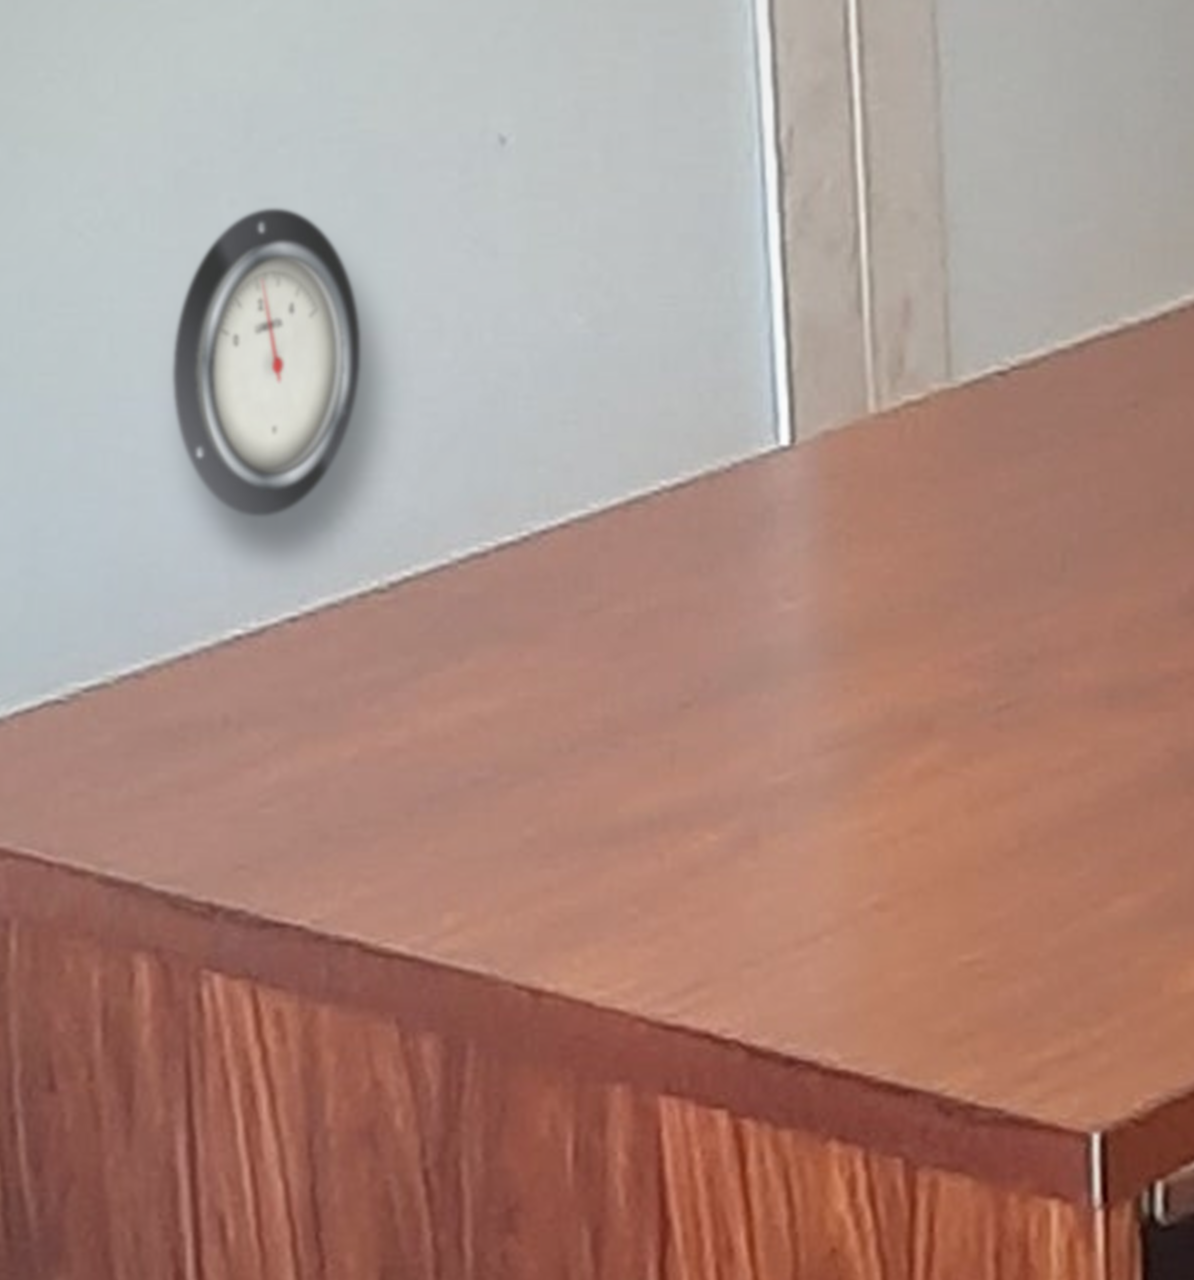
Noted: {"value": 2, "unit": "V"}
